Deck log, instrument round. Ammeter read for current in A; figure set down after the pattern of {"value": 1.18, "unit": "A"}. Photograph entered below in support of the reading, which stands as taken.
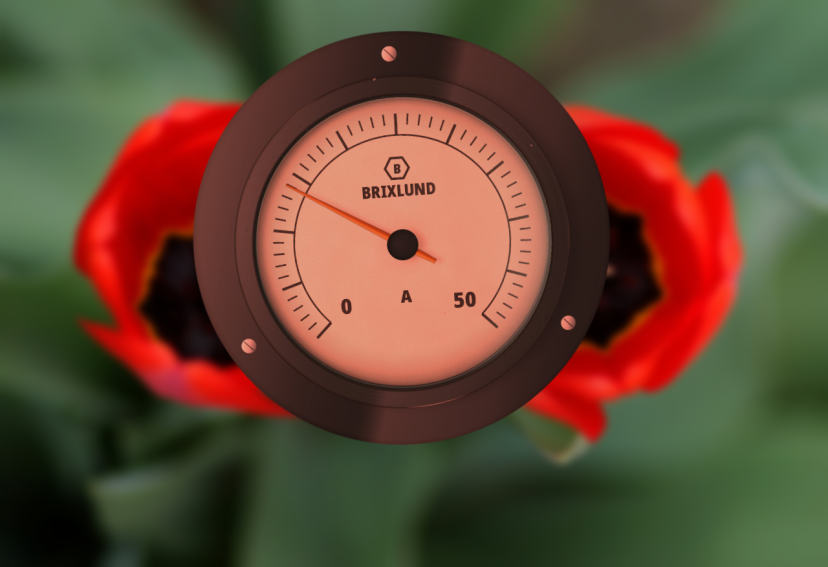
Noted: {"value": 14, "unit": "A"}
